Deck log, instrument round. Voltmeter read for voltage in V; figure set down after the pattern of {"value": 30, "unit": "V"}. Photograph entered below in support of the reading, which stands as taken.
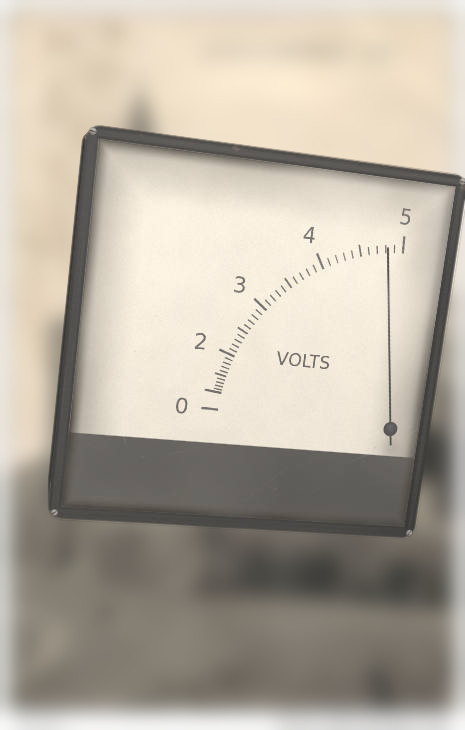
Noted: {"value": 4.8, "unit": "V"}
